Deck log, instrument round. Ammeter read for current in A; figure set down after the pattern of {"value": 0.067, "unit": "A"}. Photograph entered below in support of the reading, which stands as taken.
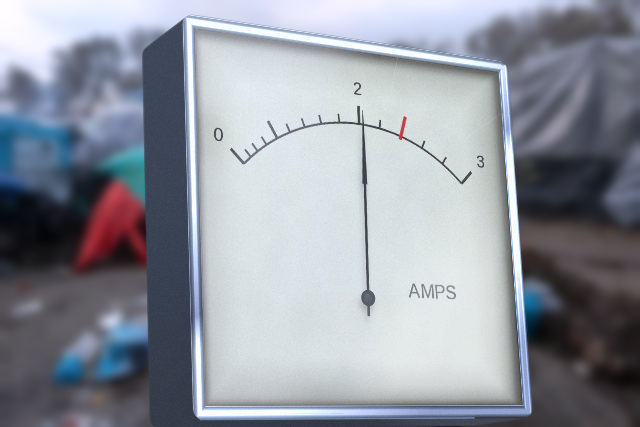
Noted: {"value": 2, "unit": "A"}
